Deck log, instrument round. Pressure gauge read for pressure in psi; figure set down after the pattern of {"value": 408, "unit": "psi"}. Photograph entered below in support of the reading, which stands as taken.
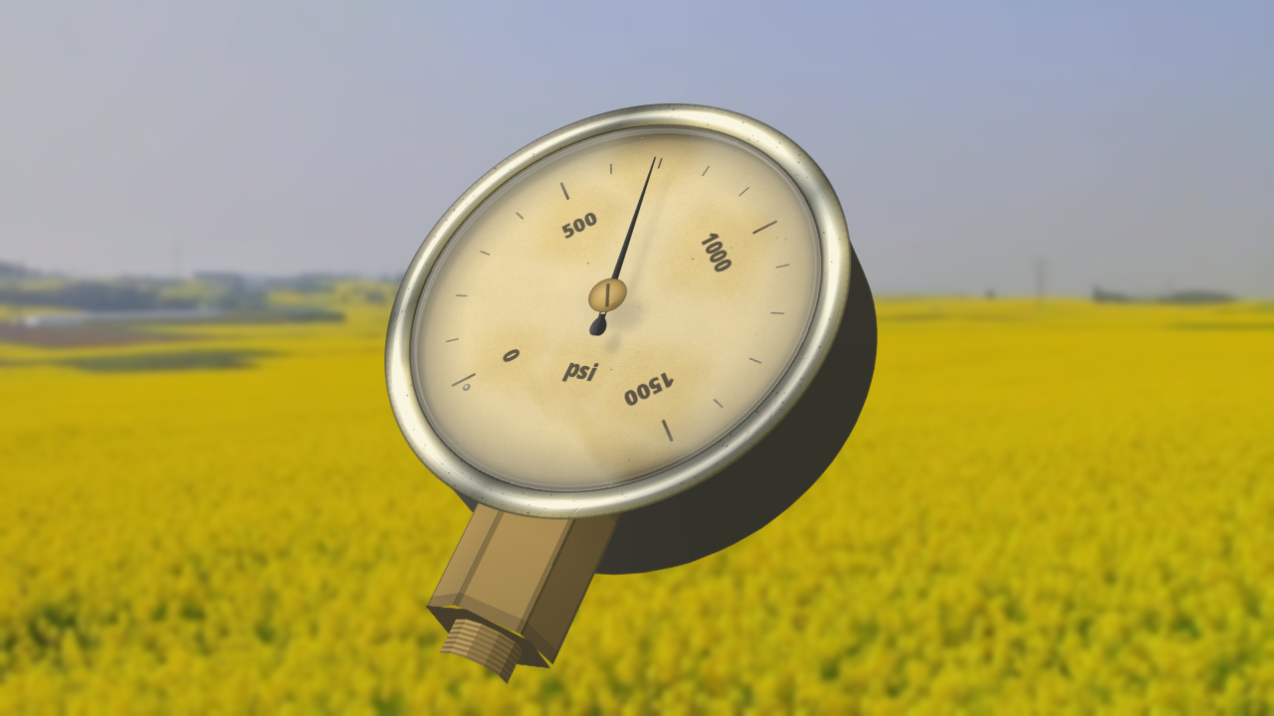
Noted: {"value": 700, "unit": "psi"}
